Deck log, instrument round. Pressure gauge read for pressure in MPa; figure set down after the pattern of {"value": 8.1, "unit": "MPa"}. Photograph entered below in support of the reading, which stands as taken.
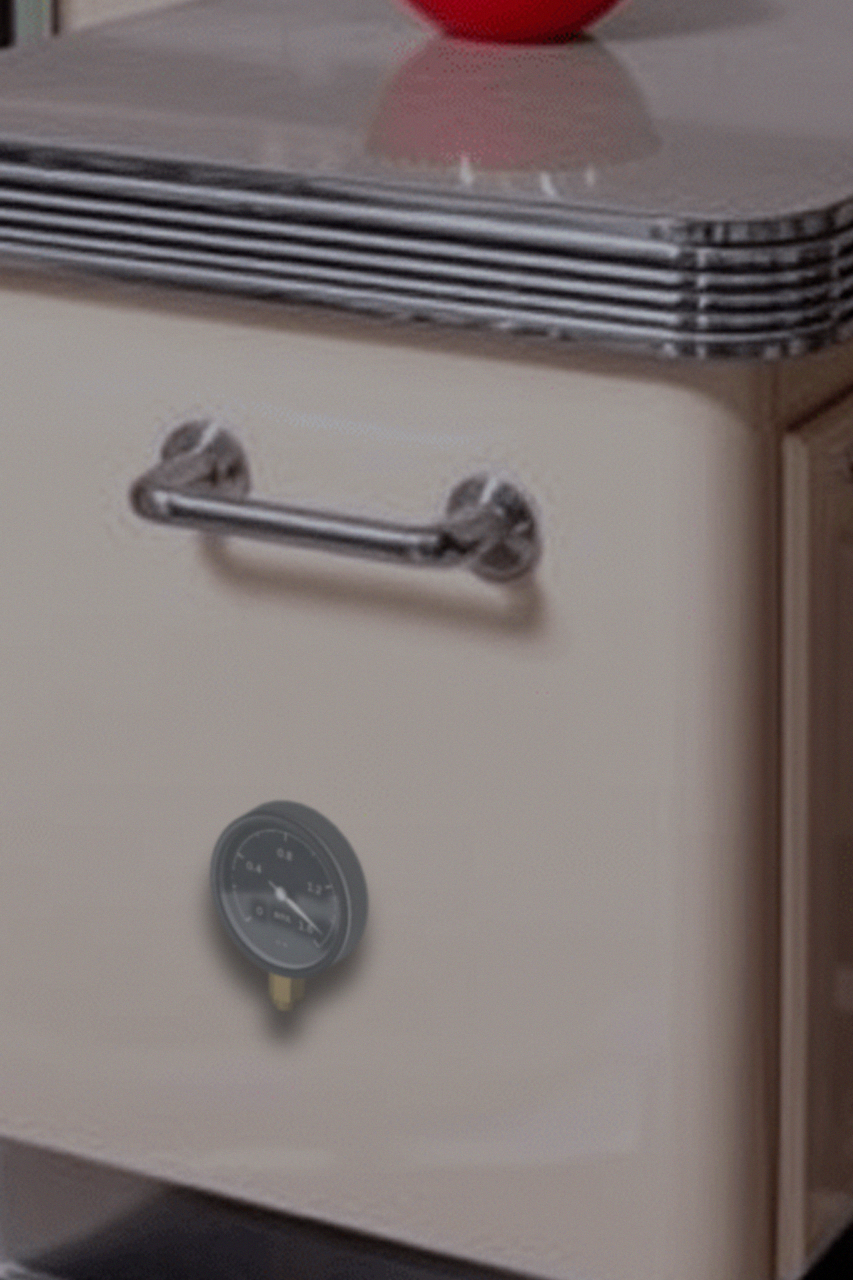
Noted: {"value": 1.5, "unit": "MPa"}
